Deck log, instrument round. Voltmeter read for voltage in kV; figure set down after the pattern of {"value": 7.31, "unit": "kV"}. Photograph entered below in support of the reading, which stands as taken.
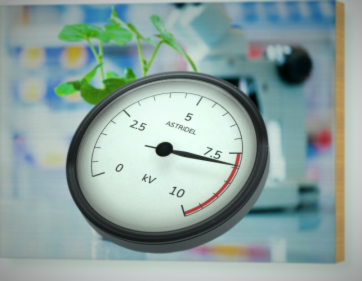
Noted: {"value": 8, "unit": "kV"}
